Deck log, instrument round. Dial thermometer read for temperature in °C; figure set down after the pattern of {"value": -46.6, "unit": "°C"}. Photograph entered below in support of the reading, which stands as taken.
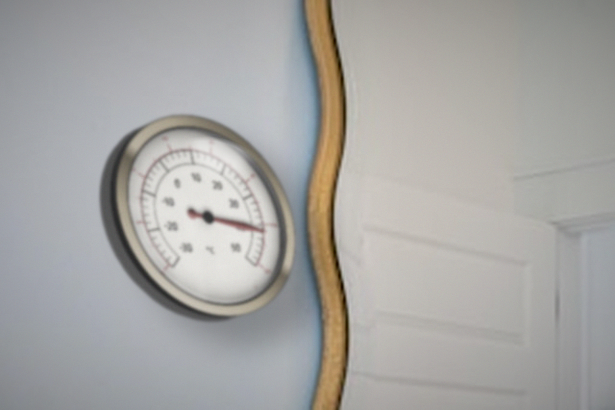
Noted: {"value": 40, "unit": "°C"}
